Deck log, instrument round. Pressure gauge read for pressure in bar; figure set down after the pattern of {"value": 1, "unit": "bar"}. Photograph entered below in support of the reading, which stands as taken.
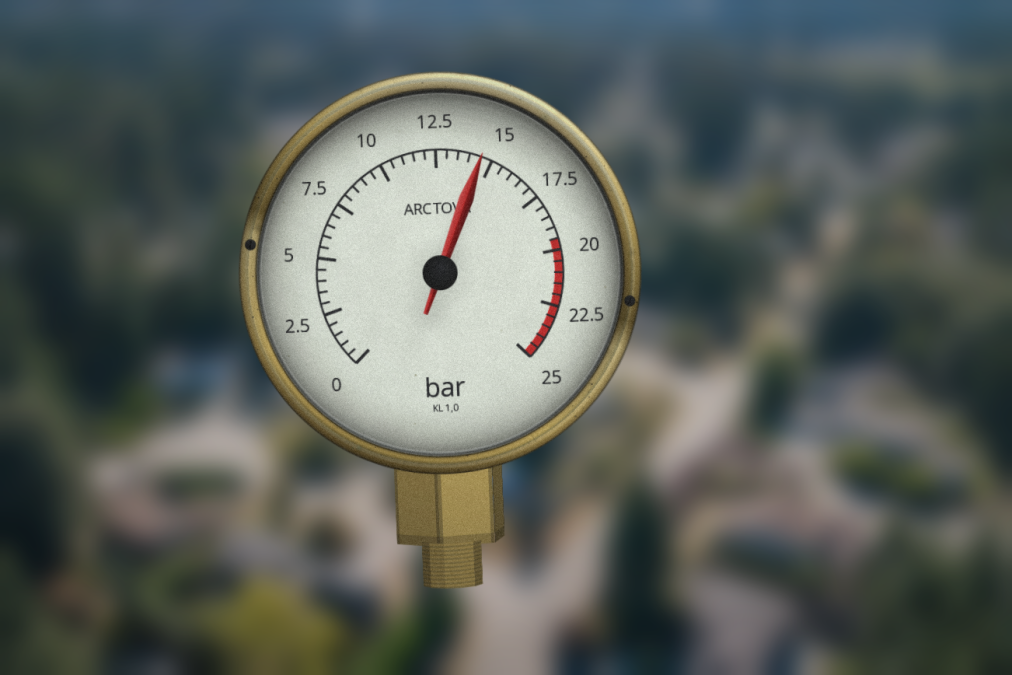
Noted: {"value": 14.5, "unit": "bar"}
